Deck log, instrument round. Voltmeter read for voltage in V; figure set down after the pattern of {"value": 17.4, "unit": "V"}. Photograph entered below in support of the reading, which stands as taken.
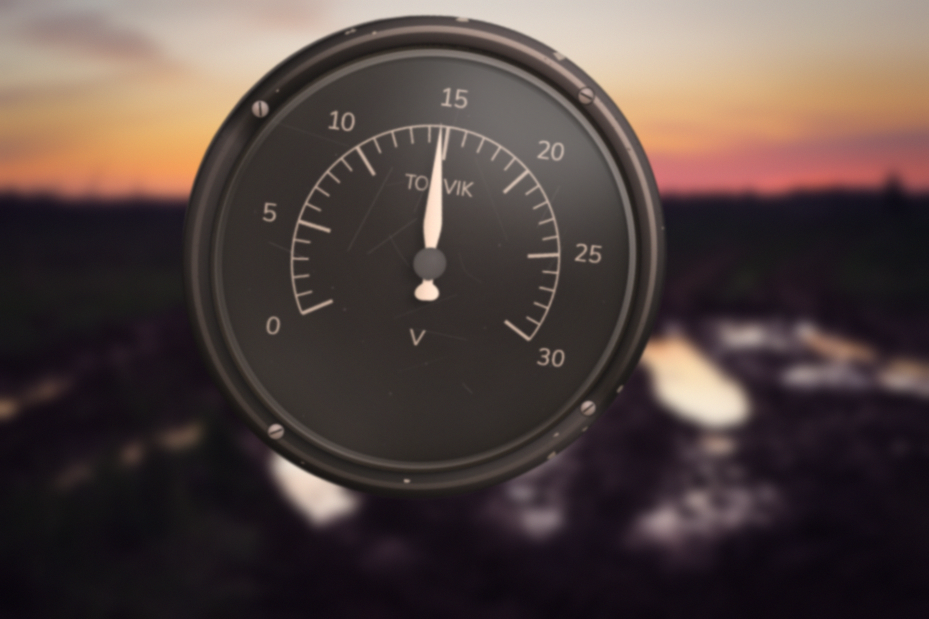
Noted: {"value": 14.5, "unit": "V"}
